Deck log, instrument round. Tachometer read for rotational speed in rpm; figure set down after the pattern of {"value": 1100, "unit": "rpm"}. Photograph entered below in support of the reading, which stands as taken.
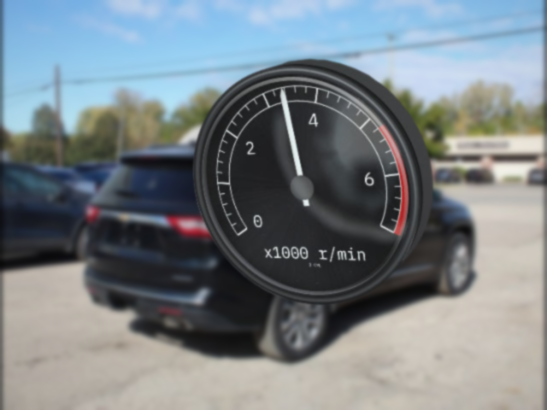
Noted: {"value": 3400, "unit": "rpm"}
